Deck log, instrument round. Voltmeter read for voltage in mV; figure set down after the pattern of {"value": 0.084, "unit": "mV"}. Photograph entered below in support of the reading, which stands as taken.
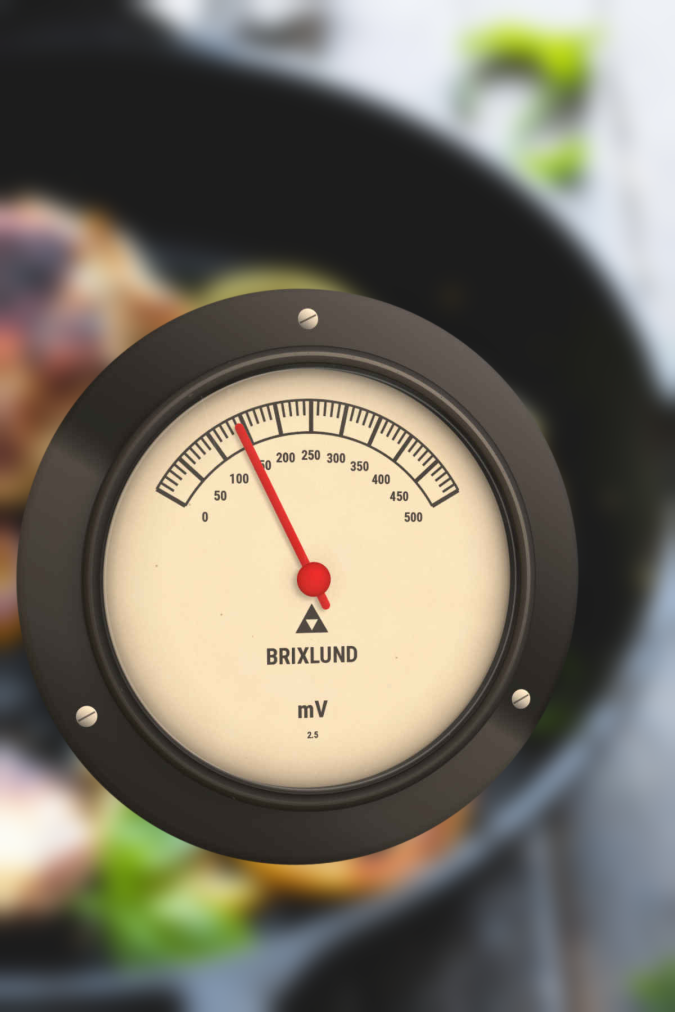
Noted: {"value": 140, "unit": "mV"}
